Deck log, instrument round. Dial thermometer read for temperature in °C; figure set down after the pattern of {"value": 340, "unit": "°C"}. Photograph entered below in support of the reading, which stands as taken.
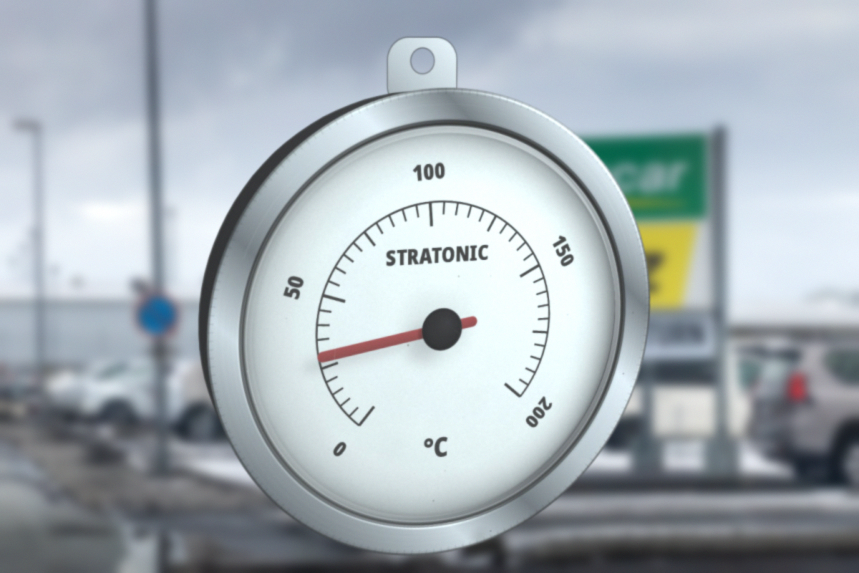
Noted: {"value": 30, "unit": "°C"}
